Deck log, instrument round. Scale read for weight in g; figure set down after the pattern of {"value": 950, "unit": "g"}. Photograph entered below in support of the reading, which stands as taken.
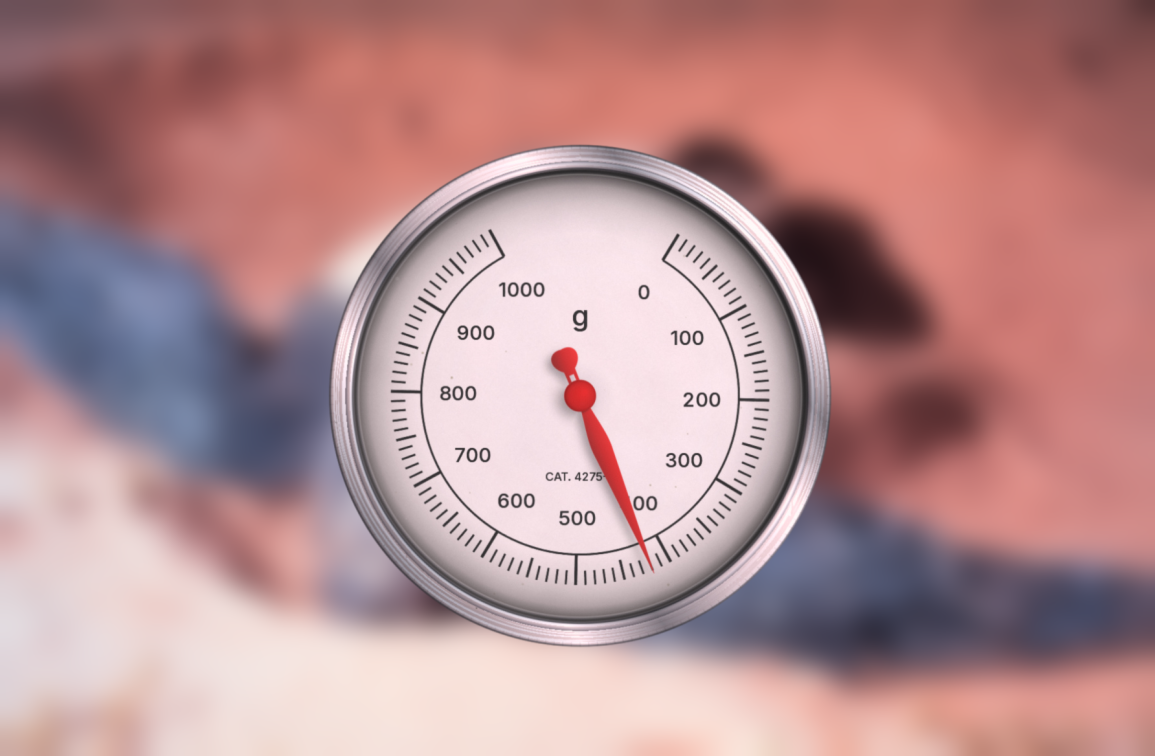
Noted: {"value": 420, "unit": "g"}
